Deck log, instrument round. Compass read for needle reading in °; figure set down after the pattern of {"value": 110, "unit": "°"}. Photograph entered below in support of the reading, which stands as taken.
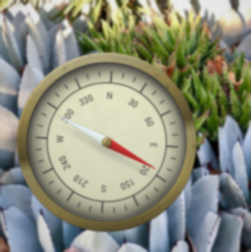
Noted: {"value": 115, "unit": "°"}
